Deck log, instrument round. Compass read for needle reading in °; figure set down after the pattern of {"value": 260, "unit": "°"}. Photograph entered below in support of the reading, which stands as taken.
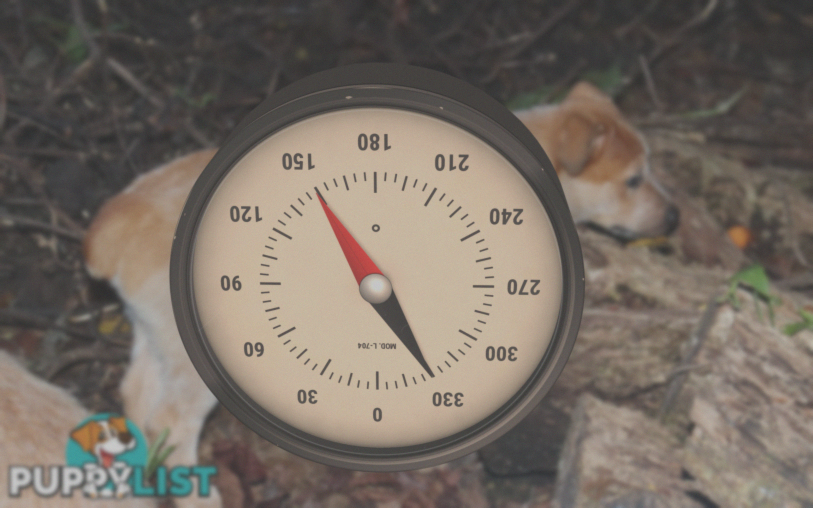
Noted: {"value": 150, "unit": "°"}
